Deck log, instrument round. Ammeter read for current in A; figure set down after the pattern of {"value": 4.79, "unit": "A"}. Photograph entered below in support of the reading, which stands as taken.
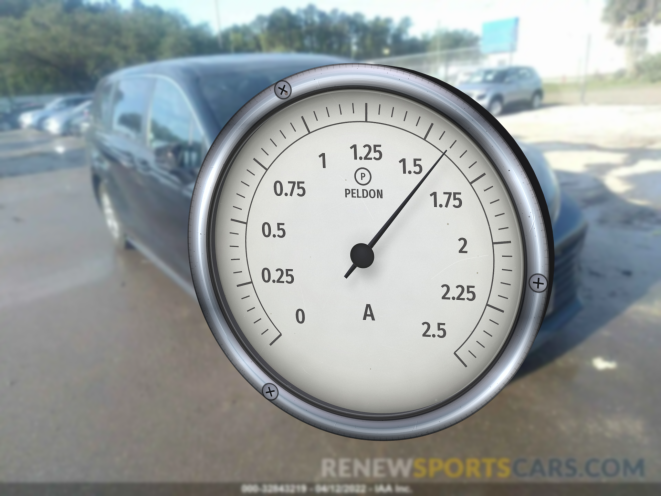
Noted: {"value": 1.6, "unit": "A"}
